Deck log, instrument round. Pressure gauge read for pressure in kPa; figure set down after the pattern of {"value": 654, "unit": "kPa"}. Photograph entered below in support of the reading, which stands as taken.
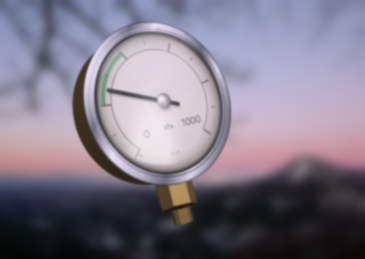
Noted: {"value": 250, "unit": "kPa"}
